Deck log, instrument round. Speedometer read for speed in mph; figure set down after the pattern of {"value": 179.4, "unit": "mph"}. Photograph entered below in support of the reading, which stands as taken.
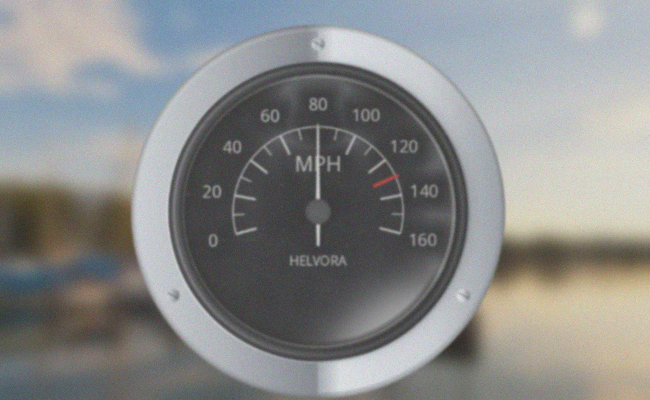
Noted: {"value": 80, "unit": "mph"}
